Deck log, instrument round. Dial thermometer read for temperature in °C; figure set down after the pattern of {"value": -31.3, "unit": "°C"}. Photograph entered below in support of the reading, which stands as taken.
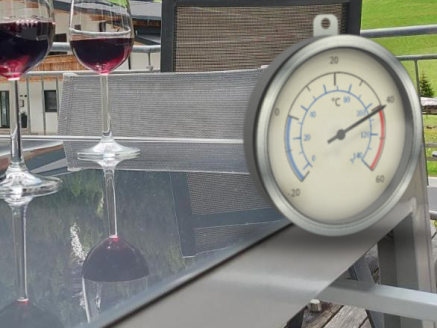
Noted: {"value": 40, "unit": "°C"}
